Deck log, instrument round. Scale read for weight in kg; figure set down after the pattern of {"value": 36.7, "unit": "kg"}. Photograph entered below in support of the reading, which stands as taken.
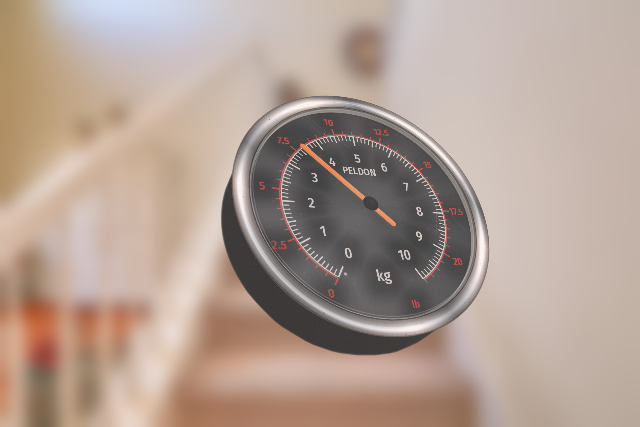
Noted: {"value": 3.5, "unit": "kg"}
